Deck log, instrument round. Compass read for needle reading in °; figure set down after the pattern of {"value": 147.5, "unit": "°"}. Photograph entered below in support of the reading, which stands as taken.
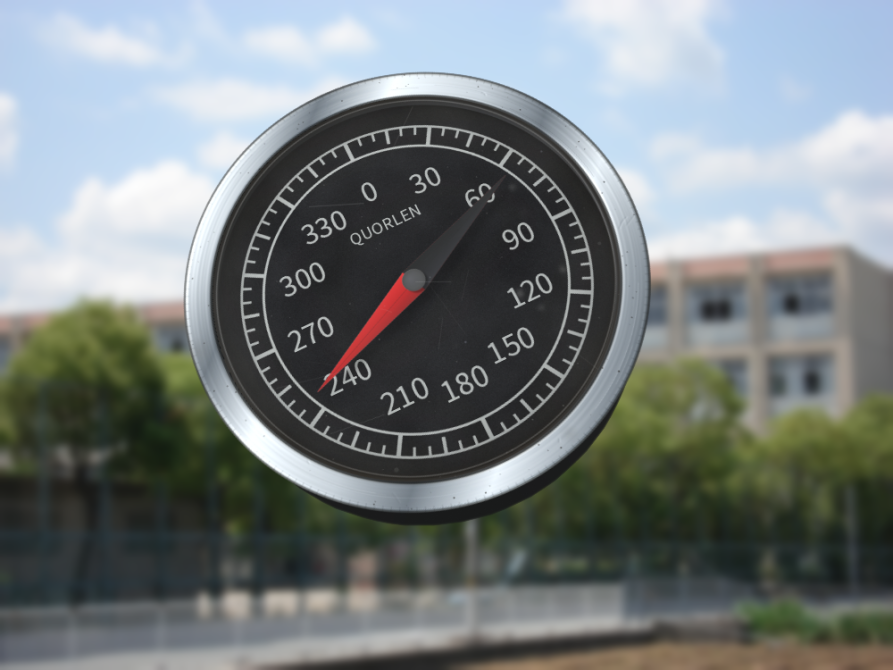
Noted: {"value": 245, "unit": "°"}
